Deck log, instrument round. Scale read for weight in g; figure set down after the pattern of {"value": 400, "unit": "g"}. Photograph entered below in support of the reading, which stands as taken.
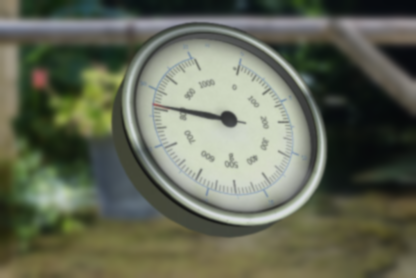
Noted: {"value": 800, "unit": "g"}
